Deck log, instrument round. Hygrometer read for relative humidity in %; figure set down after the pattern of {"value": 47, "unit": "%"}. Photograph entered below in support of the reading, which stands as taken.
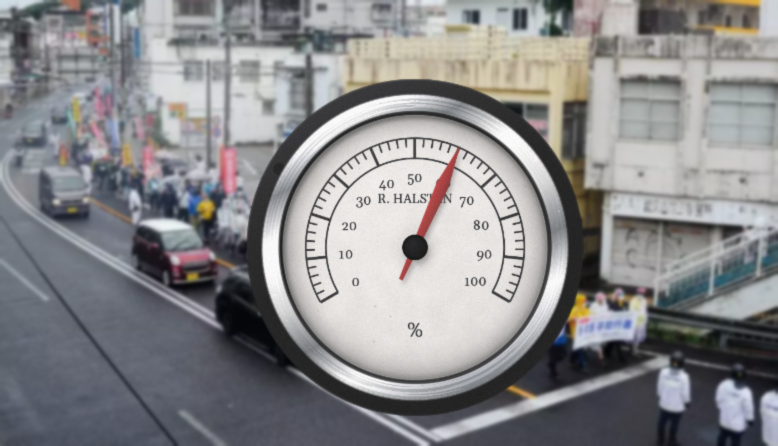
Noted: {"value": 60, "unit": "%"}
